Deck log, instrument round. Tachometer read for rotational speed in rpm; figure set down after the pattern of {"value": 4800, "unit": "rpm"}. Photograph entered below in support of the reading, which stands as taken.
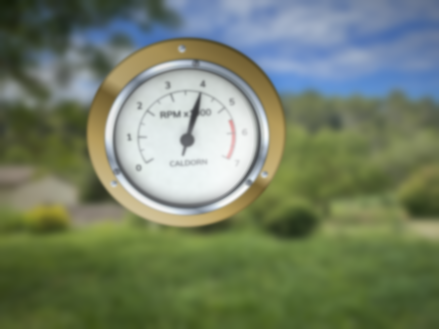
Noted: {"value": 4000, "unit": "rpm"}
